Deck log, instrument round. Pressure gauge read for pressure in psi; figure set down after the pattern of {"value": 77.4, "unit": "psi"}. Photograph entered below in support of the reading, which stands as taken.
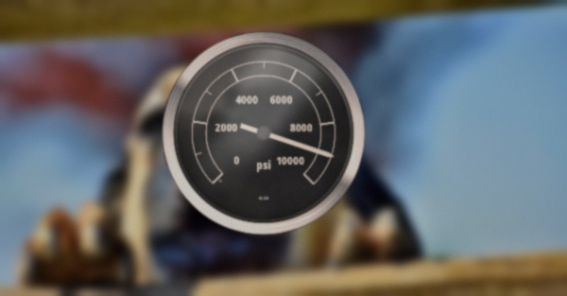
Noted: {"value": 9000, "unit": "psi"}
